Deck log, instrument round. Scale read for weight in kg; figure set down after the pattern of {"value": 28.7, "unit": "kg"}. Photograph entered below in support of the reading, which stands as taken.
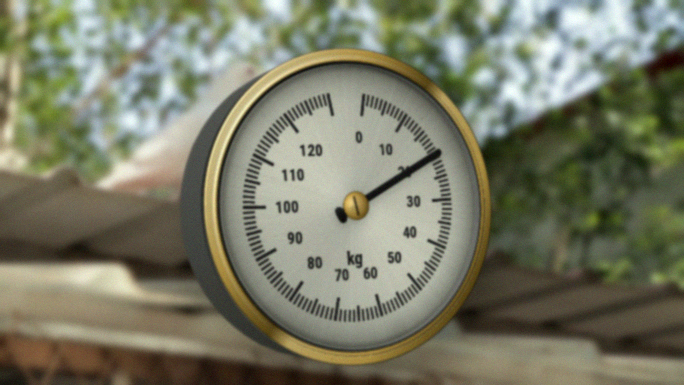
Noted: {"value": 20, "unit": "kg"}
